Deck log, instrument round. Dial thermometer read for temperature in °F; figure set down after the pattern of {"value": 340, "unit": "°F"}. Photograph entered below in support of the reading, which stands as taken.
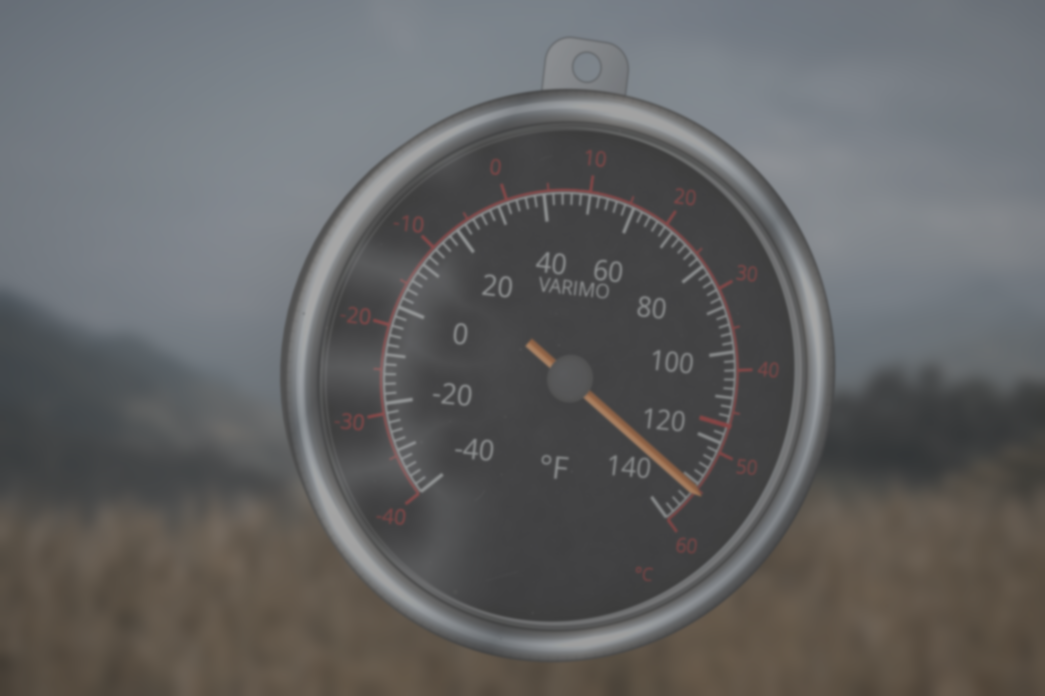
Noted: {"value": 132, "unit": "°F"}
